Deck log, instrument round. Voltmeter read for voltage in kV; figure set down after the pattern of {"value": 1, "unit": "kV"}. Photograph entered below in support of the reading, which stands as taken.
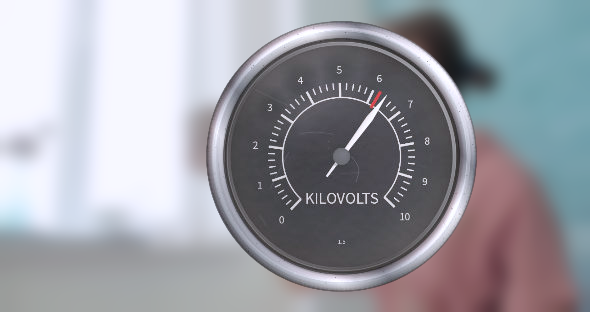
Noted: {"value": 6.4, "unit": "kV"}
